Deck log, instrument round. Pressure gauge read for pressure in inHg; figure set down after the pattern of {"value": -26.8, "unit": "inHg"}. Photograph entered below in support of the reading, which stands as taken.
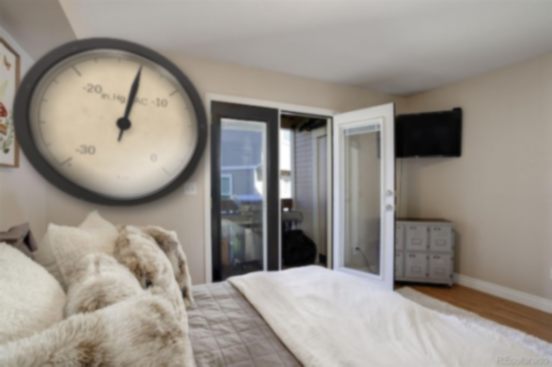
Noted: {"value": -14, "unit": "inHg"}
